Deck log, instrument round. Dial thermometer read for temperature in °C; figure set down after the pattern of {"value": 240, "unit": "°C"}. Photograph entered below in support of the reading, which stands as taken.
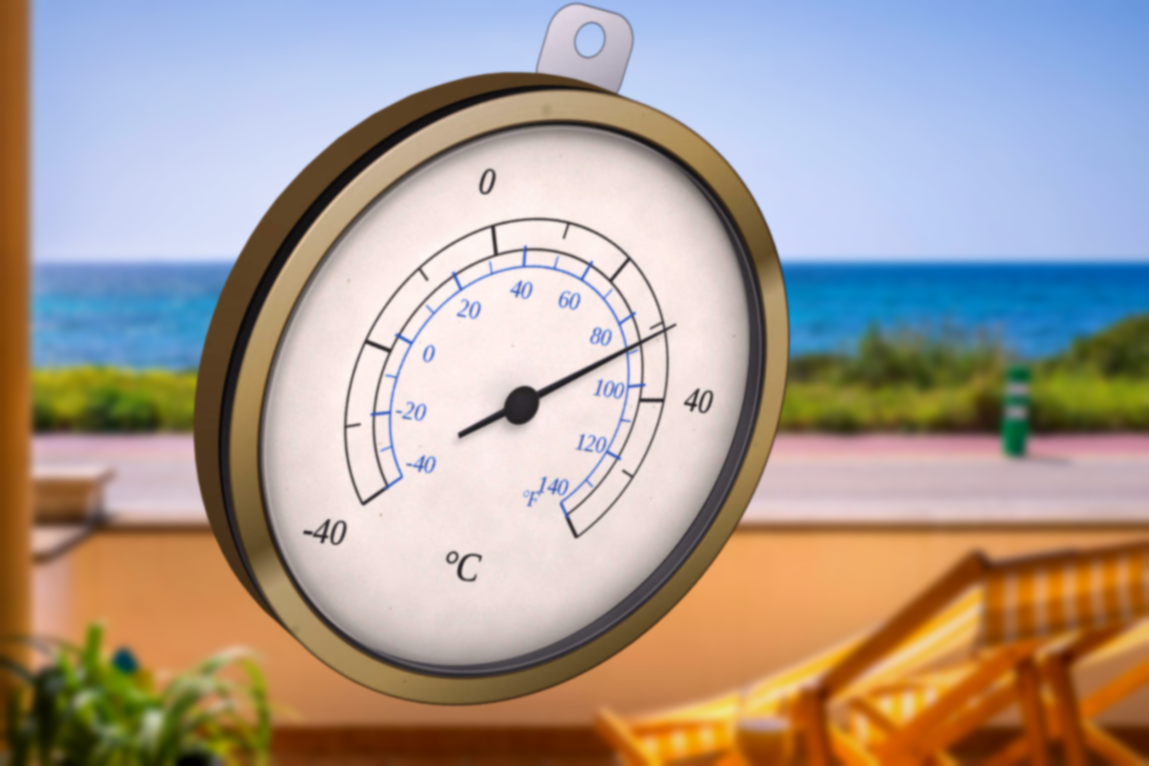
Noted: {"value": 30, "unit": "°C"}
